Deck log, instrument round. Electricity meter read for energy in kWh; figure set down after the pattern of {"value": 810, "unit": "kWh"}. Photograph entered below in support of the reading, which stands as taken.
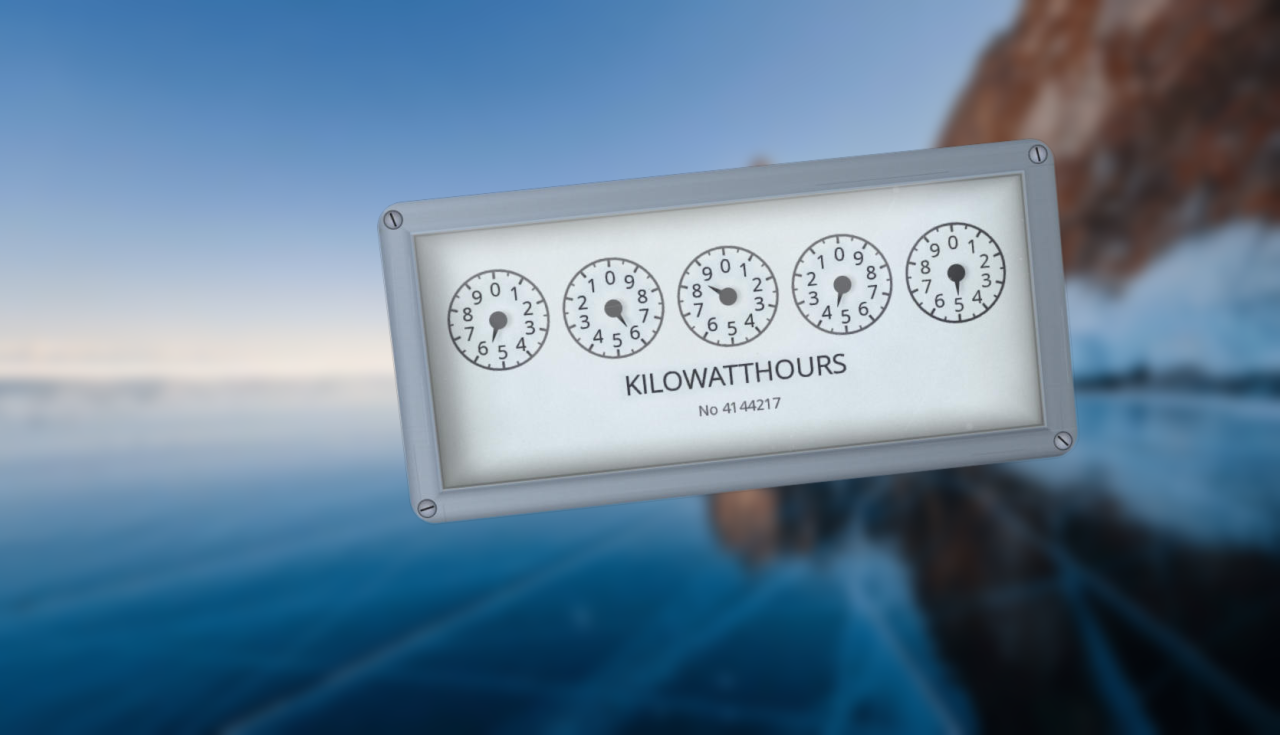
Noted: {"value": 55845, "unit": "kWh"}
